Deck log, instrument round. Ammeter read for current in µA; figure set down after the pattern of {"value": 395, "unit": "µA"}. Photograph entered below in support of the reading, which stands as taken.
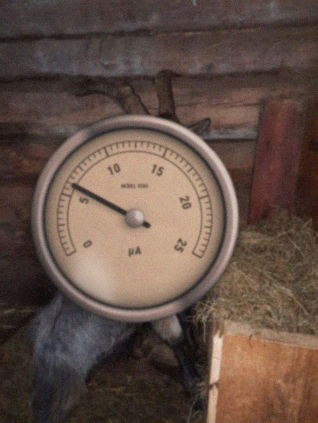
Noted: {"value": 6, "unit": "µA"}
